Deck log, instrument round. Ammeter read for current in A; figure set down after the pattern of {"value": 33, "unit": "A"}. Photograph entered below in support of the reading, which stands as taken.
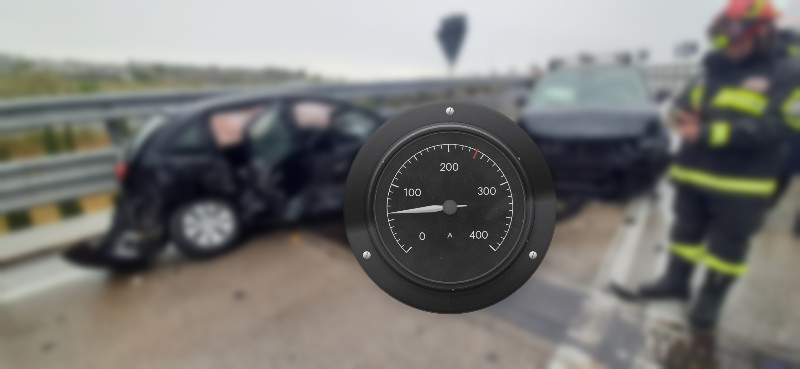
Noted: {"value": 60, "unit": "A"}
